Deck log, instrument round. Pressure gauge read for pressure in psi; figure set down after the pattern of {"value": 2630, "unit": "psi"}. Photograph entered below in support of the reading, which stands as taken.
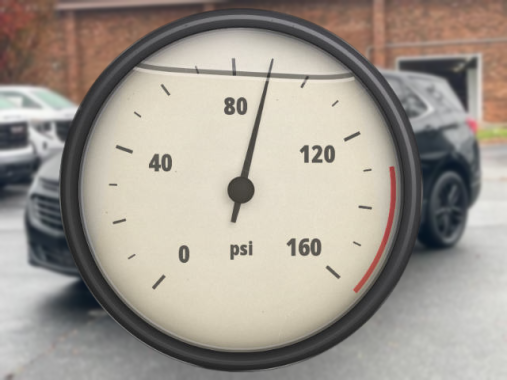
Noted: {"value": 90, "unit": "psi"}
